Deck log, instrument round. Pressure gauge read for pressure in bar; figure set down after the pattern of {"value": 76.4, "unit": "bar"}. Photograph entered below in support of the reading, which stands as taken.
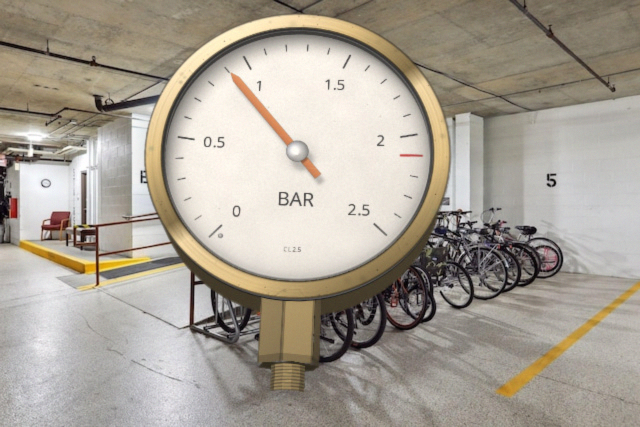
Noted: {"value": 0.9, "unit": "bar"}
